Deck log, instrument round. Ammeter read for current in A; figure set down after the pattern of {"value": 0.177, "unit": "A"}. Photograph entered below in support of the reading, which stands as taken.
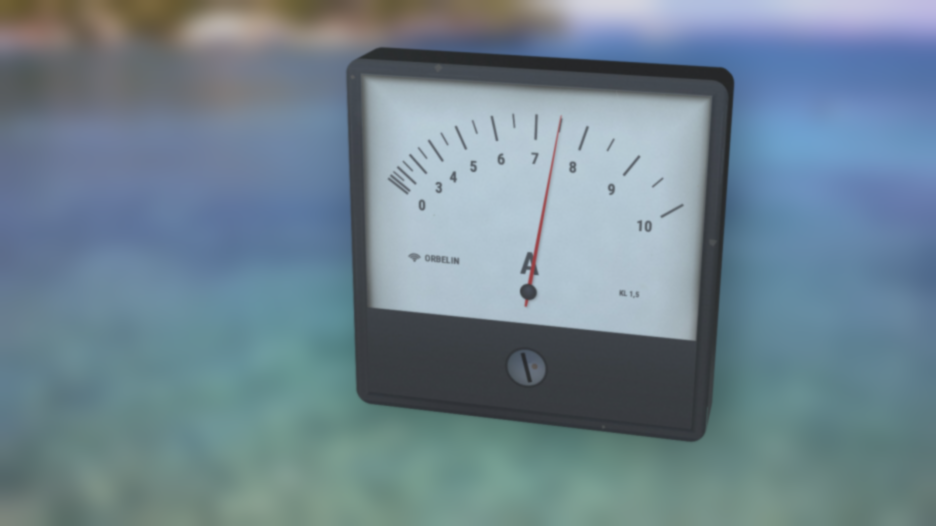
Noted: {"value": 7.5, "unit": "A"}
